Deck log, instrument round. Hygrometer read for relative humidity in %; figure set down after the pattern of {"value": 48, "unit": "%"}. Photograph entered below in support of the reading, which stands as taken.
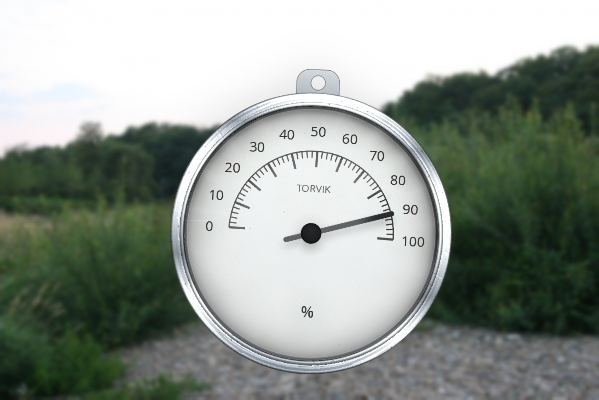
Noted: {"value": 90, "unit": "%"}
